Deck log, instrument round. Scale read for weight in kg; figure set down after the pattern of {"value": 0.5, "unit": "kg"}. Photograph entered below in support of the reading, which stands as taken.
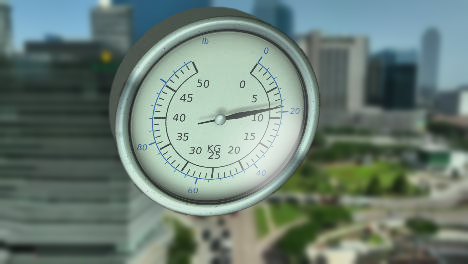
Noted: {"value": 8, "unit": "kg"}
